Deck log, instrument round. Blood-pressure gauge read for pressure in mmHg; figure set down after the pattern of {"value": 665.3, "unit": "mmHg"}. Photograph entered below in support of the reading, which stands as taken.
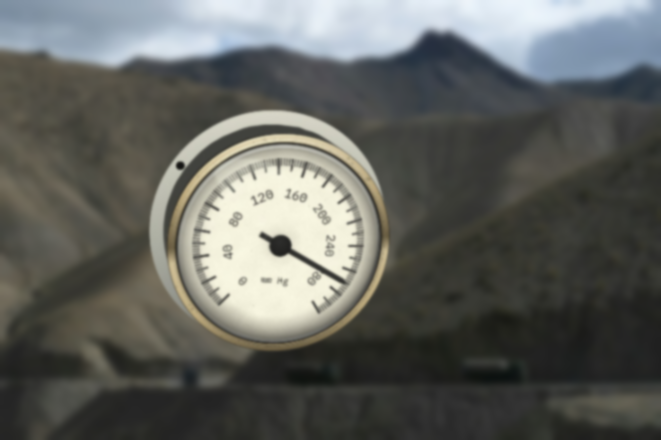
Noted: {"value": 270, "unit": "mmHg"}
